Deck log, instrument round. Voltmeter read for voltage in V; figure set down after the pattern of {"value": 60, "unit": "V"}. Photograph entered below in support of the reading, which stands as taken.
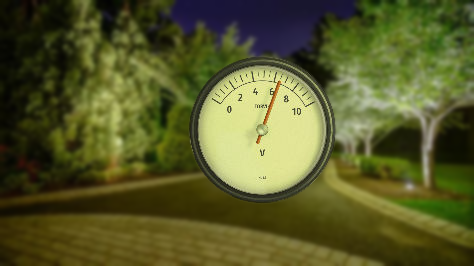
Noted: {"value": 6.5, "unit": "V"}
